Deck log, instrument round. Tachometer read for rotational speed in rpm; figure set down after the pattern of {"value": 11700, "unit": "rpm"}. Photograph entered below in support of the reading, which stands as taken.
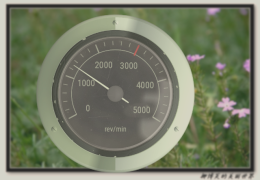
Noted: {"value": 1300, "unit": "rpm"}
